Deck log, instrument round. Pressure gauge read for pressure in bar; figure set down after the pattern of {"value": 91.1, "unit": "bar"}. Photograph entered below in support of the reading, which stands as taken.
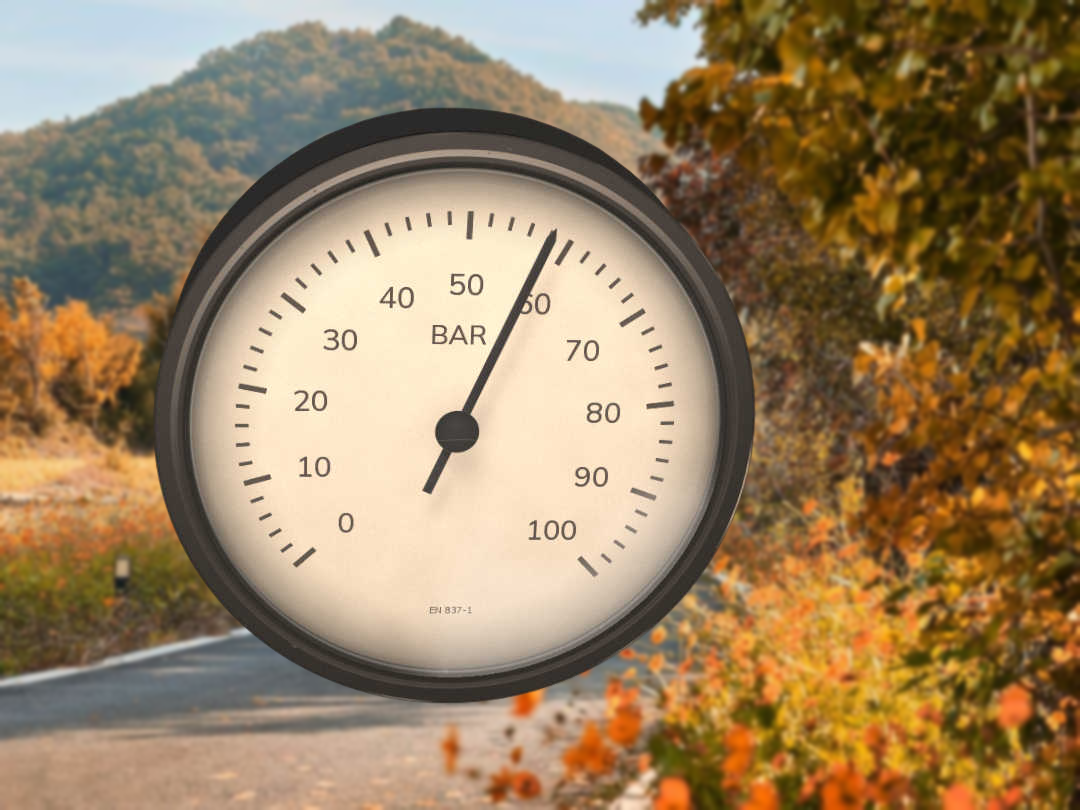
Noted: {"value": 58, "unit": "bar"}
